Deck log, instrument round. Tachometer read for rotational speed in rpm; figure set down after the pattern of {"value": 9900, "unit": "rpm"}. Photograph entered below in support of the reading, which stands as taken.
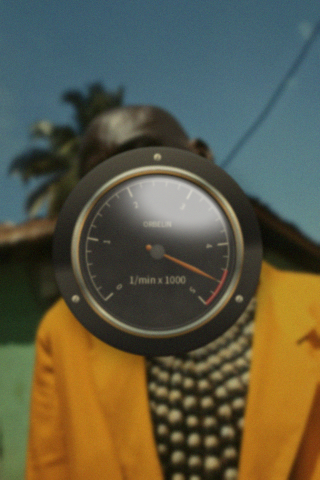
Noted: {"value": 4600, "unit": "rpm"}
